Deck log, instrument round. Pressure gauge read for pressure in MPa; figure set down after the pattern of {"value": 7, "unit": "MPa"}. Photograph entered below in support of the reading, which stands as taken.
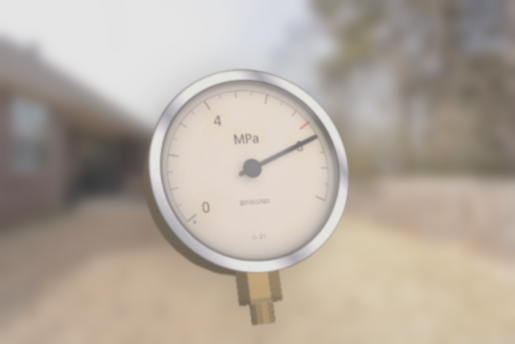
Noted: {"value": 8, "unit": "MPa"}
